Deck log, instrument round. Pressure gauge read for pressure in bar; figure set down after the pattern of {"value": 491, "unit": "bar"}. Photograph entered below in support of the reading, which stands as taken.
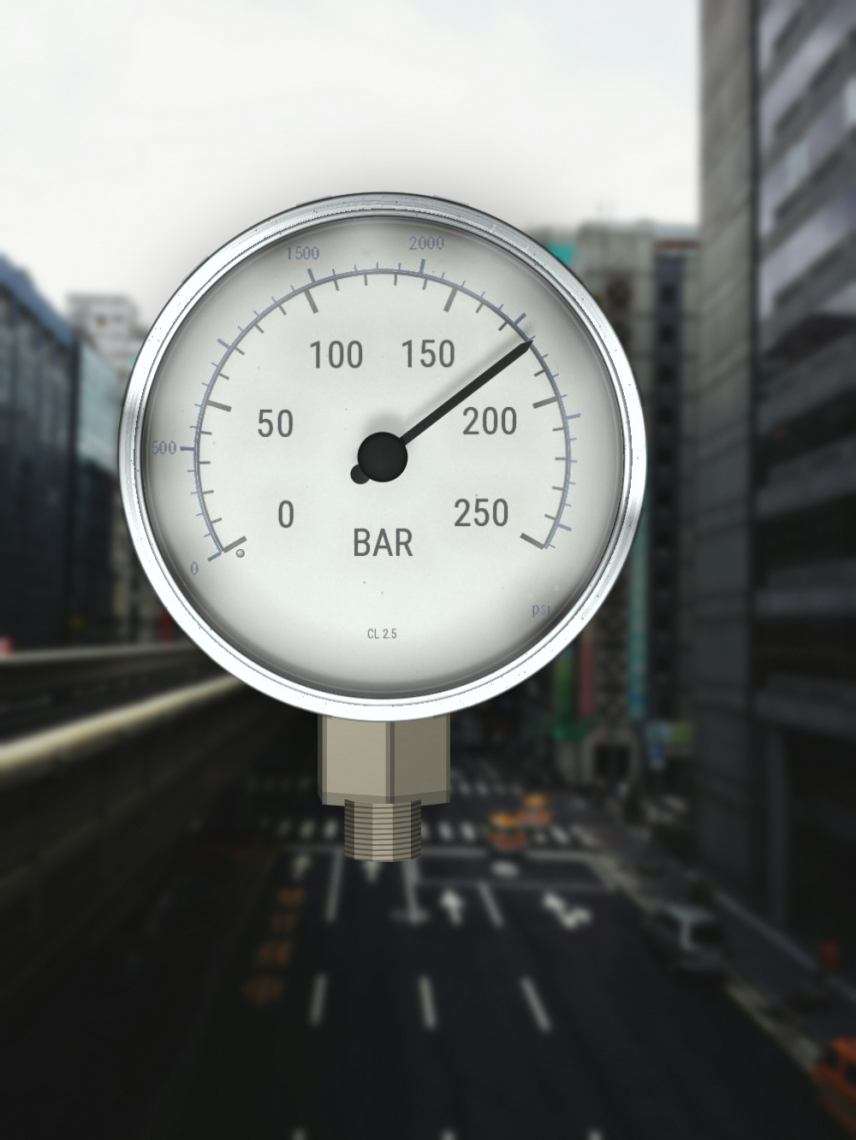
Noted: {"value": 180, "unit": "bar"}
